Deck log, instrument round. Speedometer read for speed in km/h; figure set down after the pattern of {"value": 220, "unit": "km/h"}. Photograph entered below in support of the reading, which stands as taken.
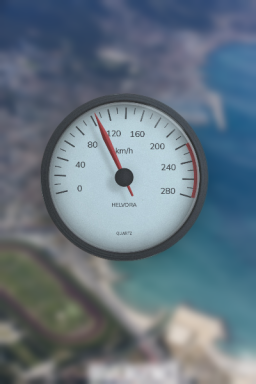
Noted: {"value": 105, "unit": "km/h"}
